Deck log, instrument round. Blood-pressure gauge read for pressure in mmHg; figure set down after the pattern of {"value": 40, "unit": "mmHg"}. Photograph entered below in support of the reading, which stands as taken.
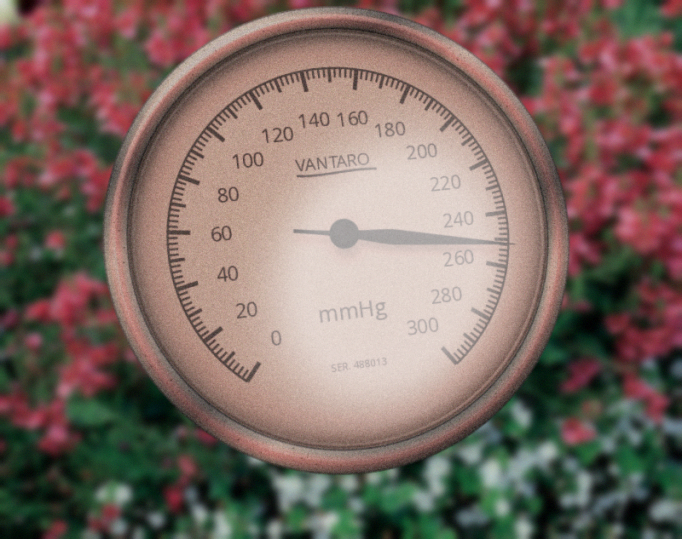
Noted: {"value": 252, "unit": "mmHg"}
